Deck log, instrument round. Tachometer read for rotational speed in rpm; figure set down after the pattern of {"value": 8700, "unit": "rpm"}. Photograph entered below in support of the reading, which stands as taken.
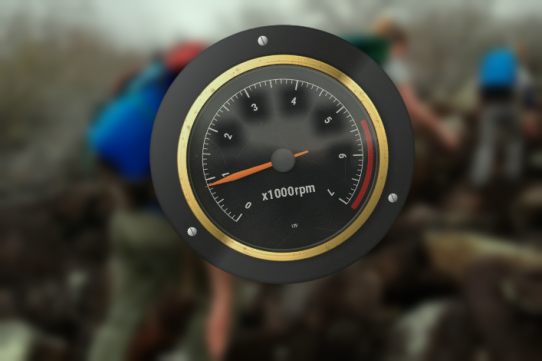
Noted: {"value": 900, "unit": "rpm"}
